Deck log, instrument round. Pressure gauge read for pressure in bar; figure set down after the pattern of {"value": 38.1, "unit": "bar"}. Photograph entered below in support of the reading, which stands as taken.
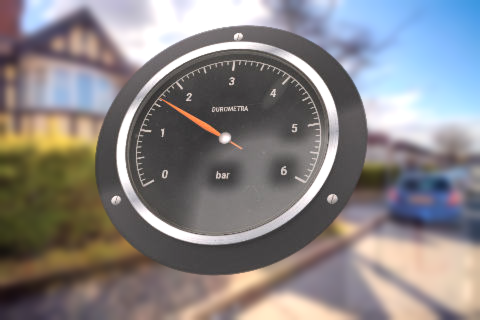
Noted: {"value": 1.6, "unit": "bar"}
